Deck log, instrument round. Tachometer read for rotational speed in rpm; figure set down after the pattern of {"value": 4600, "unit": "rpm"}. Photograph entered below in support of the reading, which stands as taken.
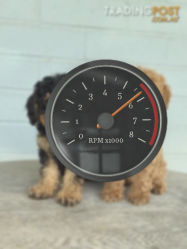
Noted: {"value": 5750, "unit": "rpm"}
